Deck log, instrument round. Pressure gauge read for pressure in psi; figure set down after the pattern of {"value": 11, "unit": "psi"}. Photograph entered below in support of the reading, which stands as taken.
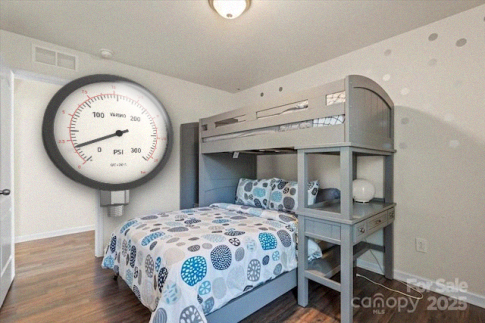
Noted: {"value": 25, "unit": "psi"}
